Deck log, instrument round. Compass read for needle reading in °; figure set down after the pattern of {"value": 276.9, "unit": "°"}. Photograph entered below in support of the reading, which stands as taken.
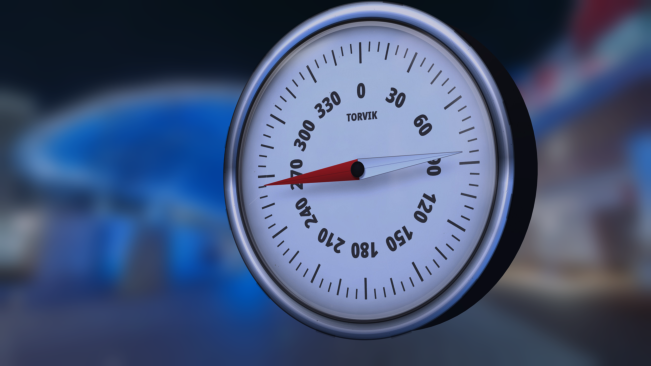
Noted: {"value": 265, "unit": "°"}
